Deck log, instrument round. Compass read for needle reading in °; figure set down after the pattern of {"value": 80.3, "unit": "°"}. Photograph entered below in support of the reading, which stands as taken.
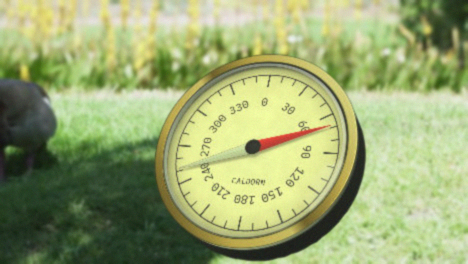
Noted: {"value": 70, "unit": "°"}
